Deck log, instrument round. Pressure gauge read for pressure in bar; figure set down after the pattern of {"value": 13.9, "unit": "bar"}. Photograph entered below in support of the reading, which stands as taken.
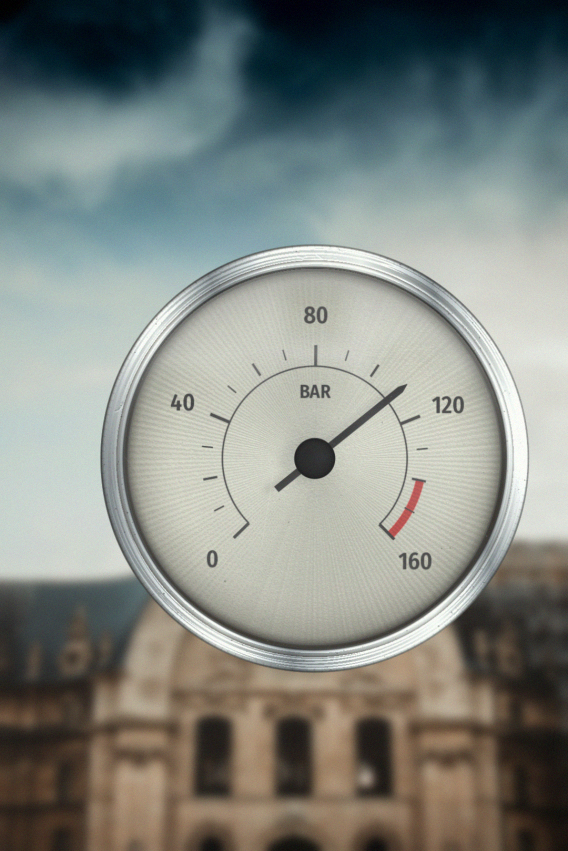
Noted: {"value": 110, "unit": "bar"}
